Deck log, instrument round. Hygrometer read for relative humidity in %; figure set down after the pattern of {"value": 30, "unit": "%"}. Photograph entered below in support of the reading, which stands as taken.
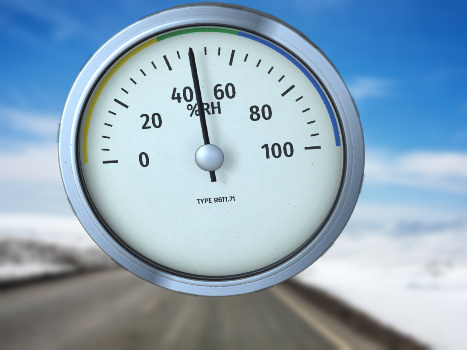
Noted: {"value": 48, "unit": "%"}
